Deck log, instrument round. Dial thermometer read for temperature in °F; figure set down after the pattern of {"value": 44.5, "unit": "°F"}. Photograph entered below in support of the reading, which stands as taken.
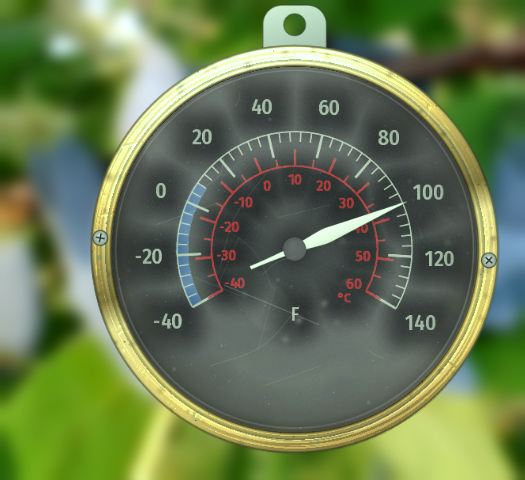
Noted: {"value": 100, "unit": "°F"}
